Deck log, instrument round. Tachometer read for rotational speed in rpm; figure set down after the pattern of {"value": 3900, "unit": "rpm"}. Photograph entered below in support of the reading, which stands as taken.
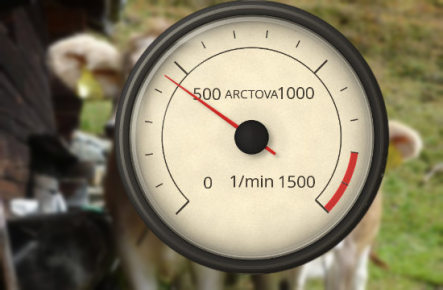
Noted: {"value": 450, "unit": "rpm"}
